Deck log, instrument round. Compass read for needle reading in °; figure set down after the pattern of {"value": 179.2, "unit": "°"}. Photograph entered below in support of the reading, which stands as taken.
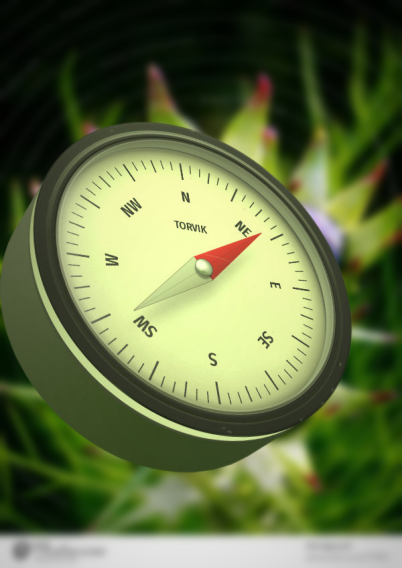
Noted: {"value": 55, "unit": "°"}
